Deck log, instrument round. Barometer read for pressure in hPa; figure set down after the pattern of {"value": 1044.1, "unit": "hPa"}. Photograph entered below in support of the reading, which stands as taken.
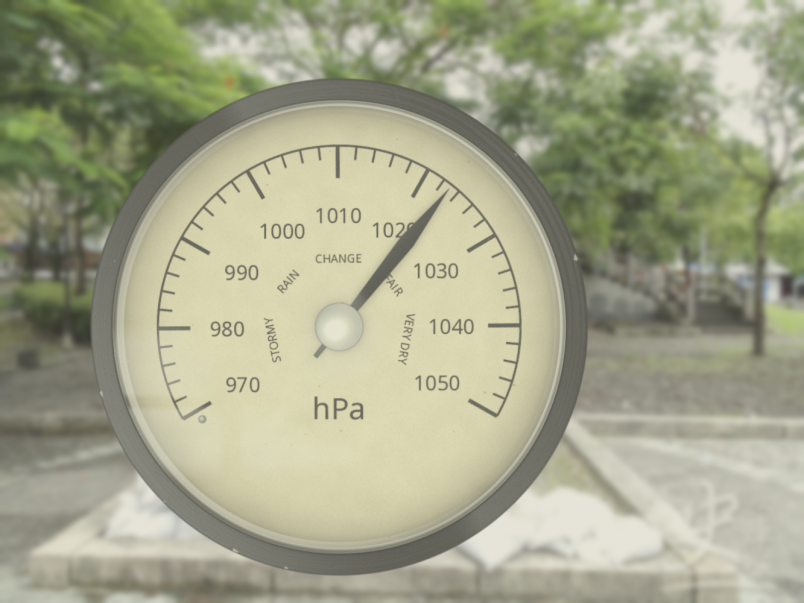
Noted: {"value": 1023, "unit": "hPa"}
